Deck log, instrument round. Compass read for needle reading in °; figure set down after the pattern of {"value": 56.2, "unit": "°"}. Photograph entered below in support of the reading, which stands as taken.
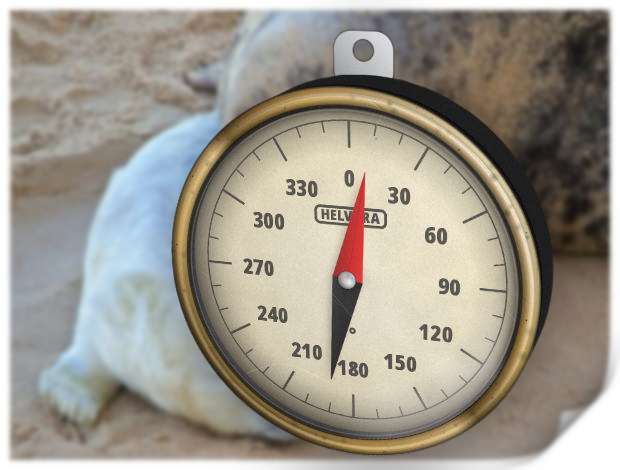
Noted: {"value": 10, "unit": "°"}
